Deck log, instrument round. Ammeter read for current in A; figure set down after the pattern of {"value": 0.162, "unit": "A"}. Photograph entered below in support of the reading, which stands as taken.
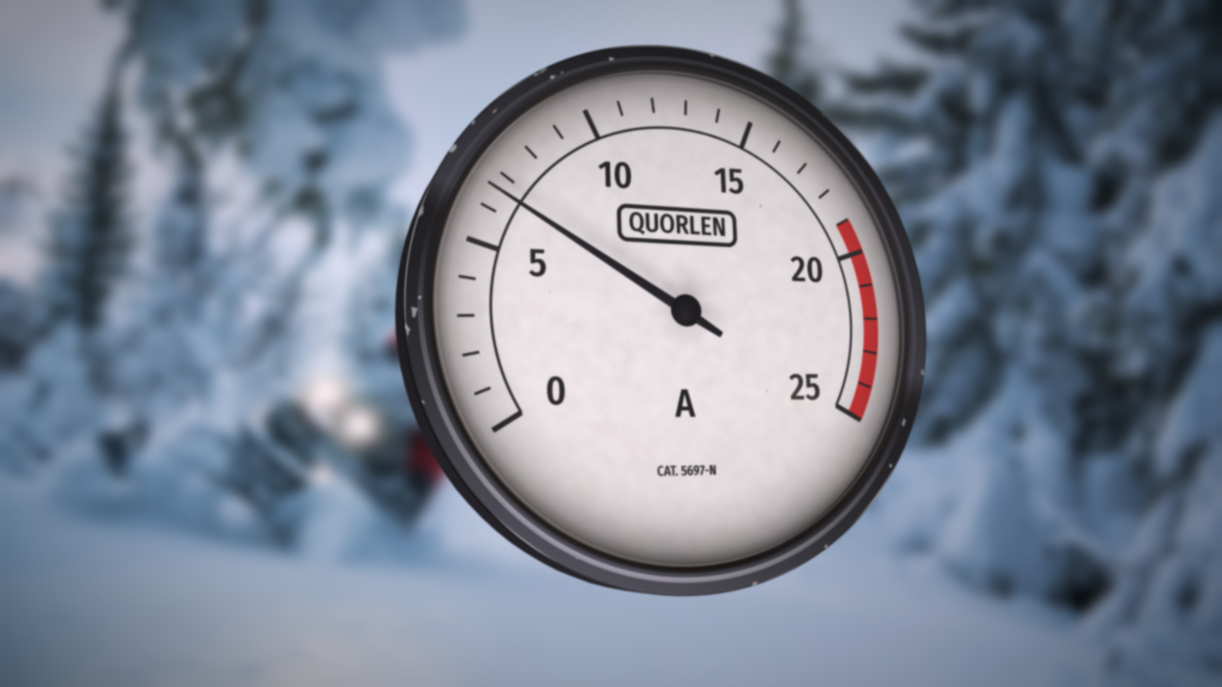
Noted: {"value": 6.5, "unit": "A"}
